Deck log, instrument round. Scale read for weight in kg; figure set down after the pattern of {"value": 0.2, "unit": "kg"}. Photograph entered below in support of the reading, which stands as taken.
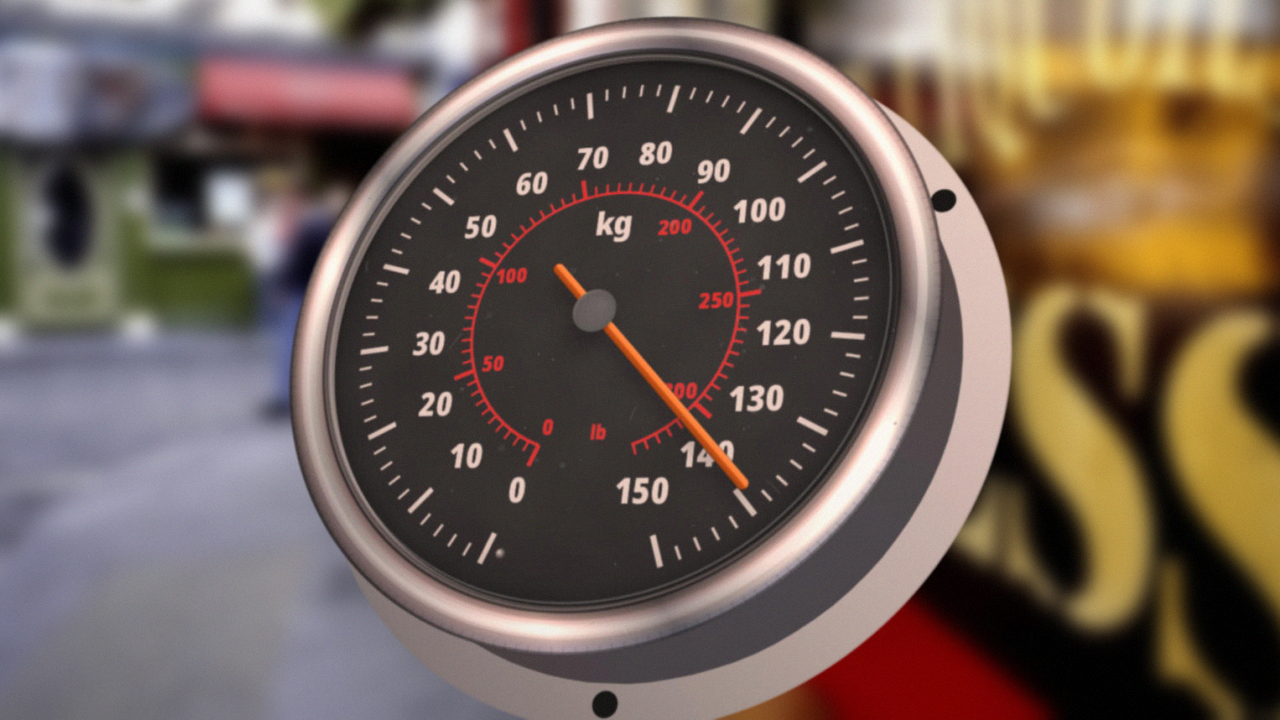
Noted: {"value": 139, "unit": "kg"}
